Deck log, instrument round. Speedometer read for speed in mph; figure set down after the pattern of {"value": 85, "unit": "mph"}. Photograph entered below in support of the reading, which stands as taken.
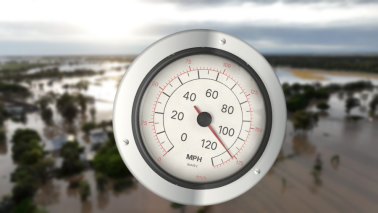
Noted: {"value": 110, "unit": "mph"}
